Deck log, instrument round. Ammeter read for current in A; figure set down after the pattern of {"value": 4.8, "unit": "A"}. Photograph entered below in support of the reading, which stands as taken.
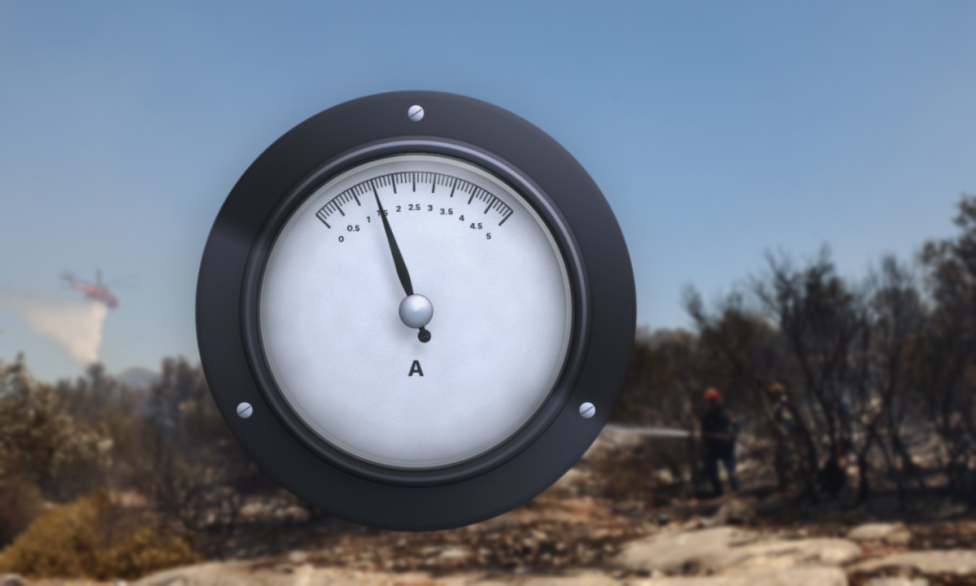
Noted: {"value": 1.5, "unit": "A"}
